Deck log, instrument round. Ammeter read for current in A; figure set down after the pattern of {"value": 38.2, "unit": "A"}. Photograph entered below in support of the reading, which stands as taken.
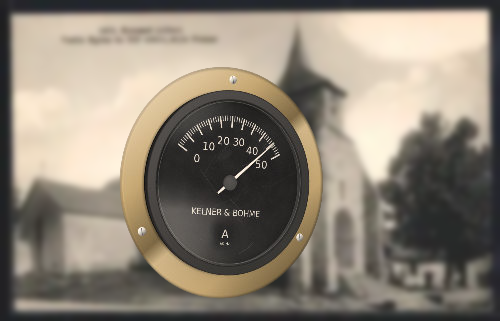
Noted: {"value": 45, "unit": "A"}
